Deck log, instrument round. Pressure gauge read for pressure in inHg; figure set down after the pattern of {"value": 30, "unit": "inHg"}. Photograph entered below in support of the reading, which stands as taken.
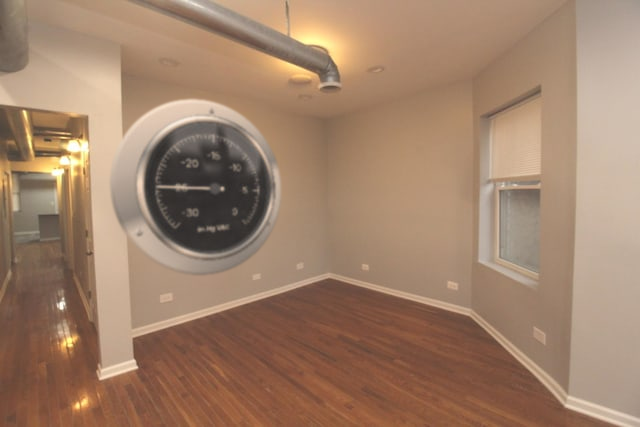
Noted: {"value": -25, "unit": "inHg"}
